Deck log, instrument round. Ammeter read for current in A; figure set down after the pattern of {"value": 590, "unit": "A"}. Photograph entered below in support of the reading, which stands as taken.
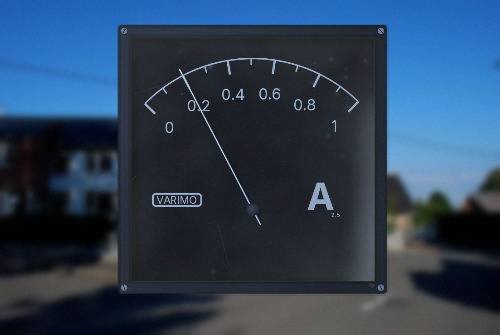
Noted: {"value": 0.2, "unit": "A"}
